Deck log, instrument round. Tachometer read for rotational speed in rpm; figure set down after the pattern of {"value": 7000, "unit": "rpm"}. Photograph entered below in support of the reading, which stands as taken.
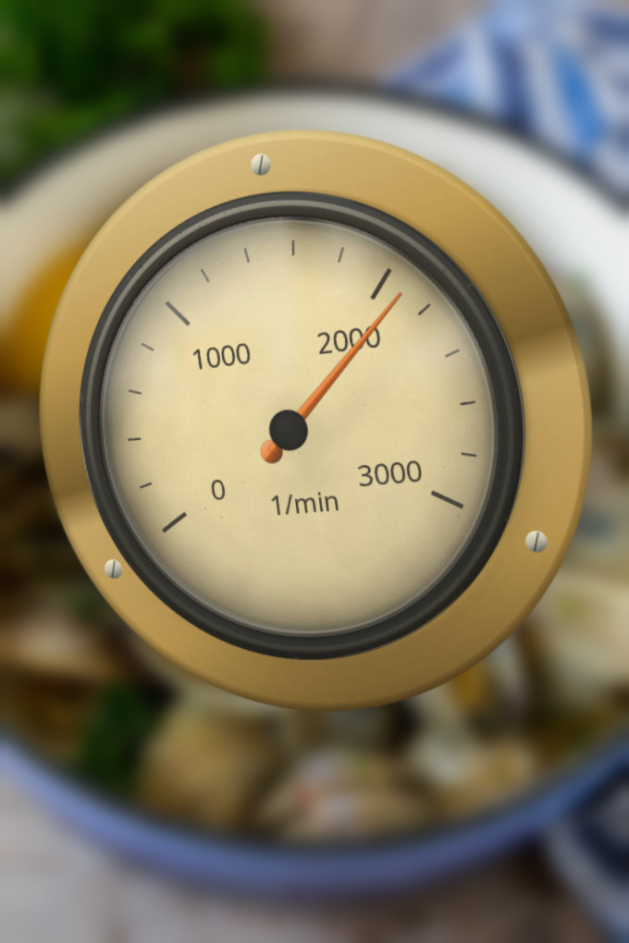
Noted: {"value": 2100, "unit": "rpm"}
